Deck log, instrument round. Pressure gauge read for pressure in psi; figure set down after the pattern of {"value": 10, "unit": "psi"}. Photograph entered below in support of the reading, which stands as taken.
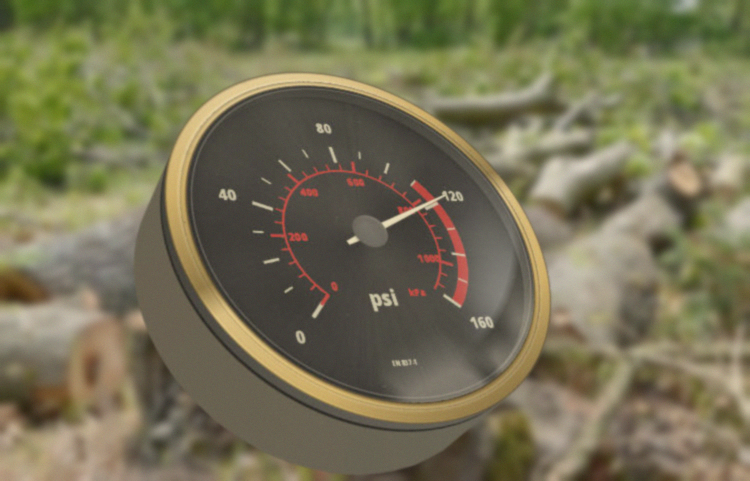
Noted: {"value": 120, "unit": "psi"}
